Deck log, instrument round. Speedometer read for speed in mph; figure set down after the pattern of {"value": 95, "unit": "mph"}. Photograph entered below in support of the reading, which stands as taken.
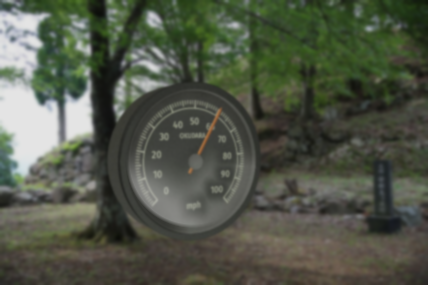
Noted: {"value": 60, "unit": "mph"}
